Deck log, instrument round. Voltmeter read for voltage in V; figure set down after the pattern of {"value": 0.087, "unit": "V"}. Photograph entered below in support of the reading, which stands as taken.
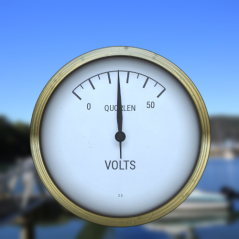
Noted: {"value": 25, "unit": "V"}
